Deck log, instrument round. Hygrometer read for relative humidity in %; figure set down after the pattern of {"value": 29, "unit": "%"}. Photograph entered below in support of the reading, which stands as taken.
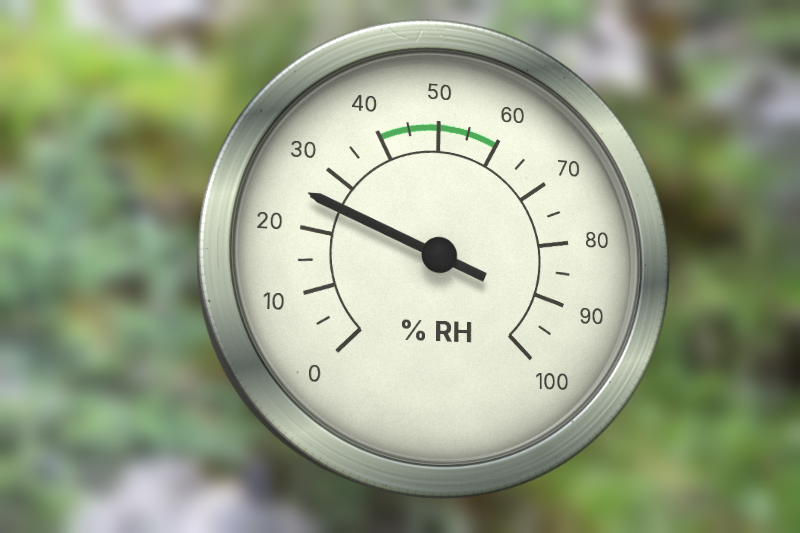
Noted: {"value": 25, "unit": "%"}
